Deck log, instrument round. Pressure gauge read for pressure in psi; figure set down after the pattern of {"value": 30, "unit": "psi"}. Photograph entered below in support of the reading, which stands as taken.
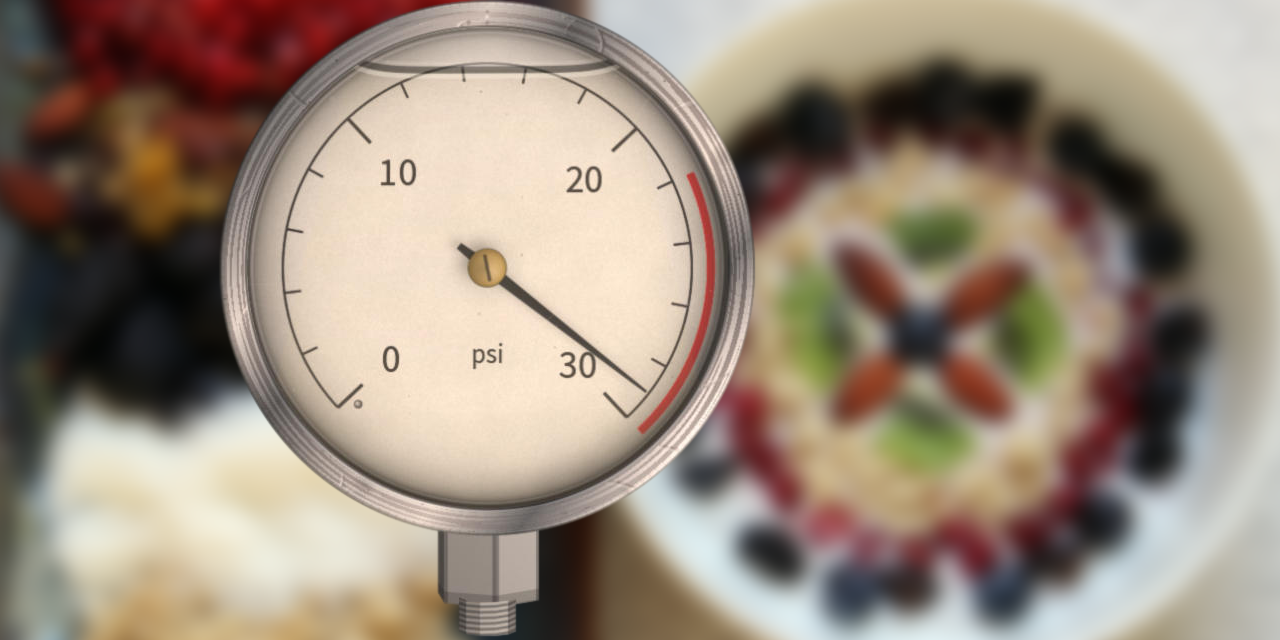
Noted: {"value": 29, "unit": "psi"}
